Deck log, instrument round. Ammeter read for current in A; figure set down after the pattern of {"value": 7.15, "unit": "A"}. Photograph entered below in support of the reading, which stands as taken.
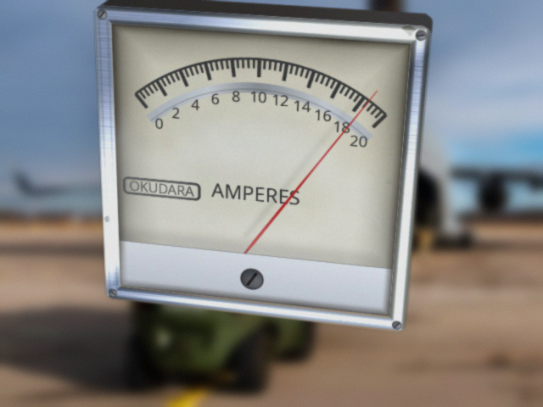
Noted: {"value": 18.4, "unit": "A"}
